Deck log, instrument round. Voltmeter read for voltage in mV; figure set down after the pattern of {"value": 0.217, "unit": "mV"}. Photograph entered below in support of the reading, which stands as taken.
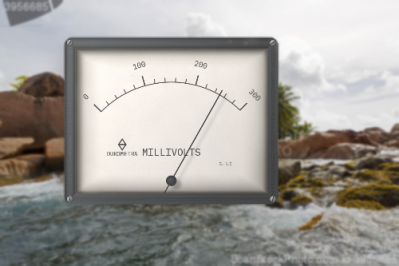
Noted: {"value": 250, "unit": "mV"}
